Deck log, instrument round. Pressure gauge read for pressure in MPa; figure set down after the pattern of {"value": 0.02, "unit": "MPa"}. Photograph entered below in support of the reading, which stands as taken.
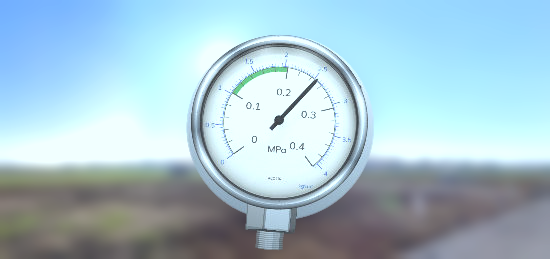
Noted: {"value": 0.25, "unit": "MPa"}
